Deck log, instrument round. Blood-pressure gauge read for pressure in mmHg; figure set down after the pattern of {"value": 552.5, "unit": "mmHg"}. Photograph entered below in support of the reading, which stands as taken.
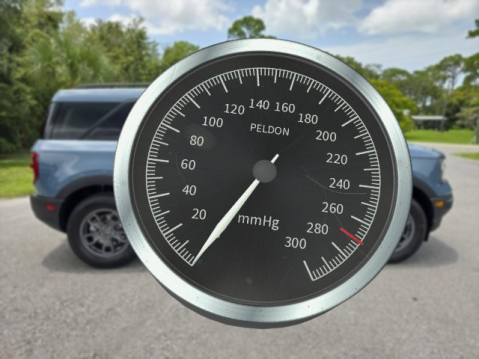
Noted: {"value": 0, "unit": "mmHg"}
